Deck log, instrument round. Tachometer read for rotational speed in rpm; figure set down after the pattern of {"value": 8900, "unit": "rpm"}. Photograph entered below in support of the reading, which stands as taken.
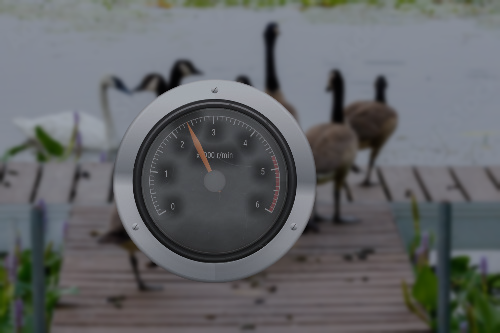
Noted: {"value": 2400, "unit": "rpm"}
